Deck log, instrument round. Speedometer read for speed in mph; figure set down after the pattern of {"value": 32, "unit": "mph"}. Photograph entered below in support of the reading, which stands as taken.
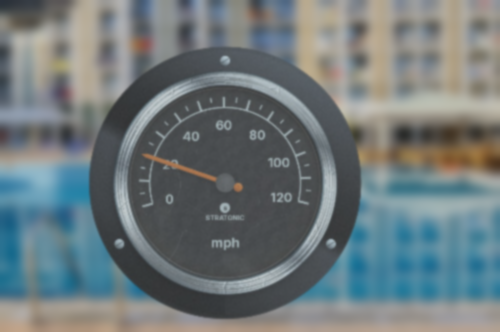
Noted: {"value": 20, "unit": "mph"}
